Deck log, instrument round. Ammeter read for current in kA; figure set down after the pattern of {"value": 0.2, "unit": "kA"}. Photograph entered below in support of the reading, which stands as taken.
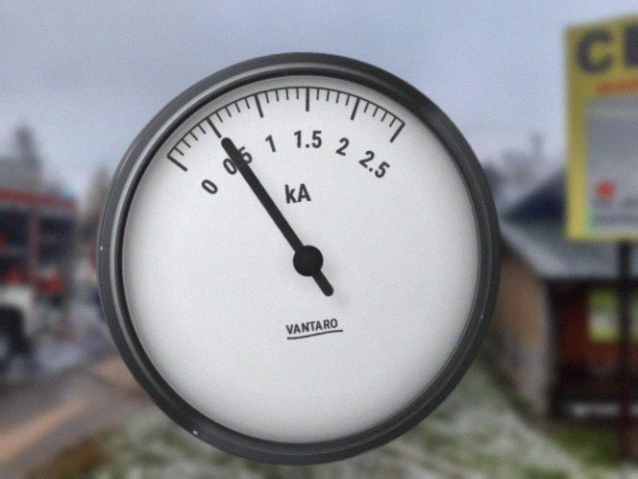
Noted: {"value": 0.5, "unit": "kA"}
